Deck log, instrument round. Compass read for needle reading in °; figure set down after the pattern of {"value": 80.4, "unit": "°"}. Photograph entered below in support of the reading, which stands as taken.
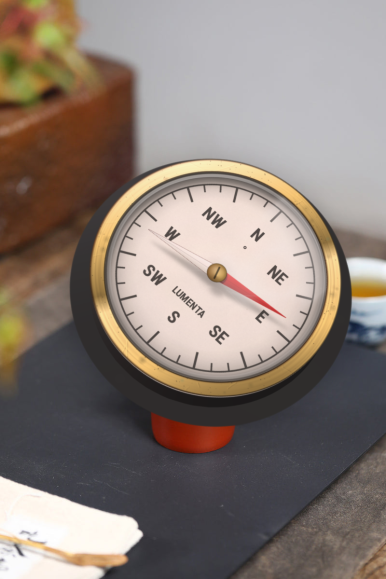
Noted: {"value": 80, "unit": "°"}
